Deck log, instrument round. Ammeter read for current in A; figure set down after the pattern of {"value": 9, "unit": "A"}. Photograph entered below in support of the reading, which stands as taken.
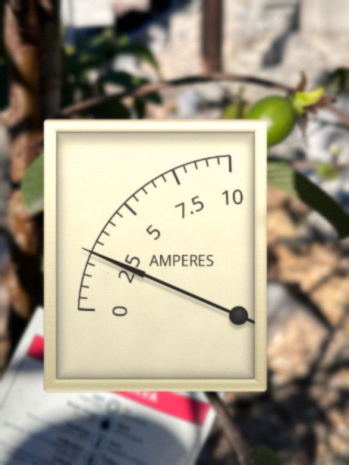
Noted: {"value": 2.5, "unit": "A"}
